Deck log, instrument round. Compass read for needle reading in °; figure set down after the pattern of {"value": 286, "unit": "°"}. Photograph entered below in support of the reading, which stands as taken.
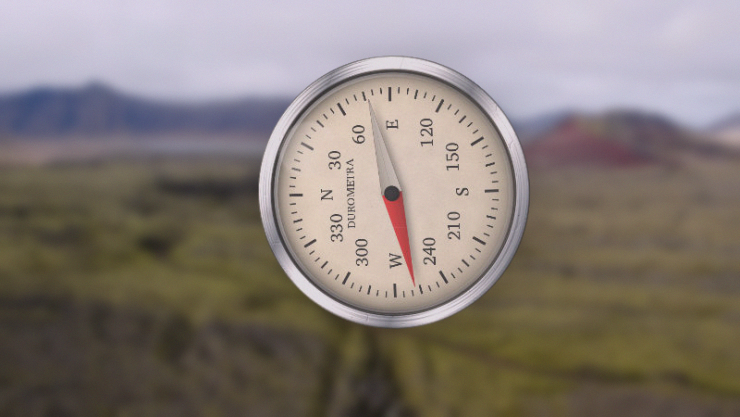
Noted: {"value": 257.5, "unit": "°"}
